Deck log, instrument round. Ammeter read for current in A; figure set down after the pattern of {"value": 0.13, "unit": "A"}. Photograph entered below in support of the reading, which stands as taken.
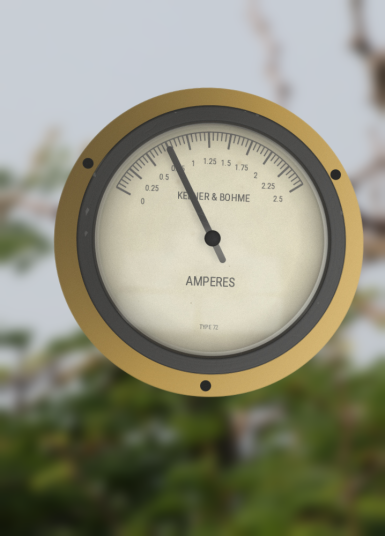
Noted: {"value": 0.75, "unit": "A"}
